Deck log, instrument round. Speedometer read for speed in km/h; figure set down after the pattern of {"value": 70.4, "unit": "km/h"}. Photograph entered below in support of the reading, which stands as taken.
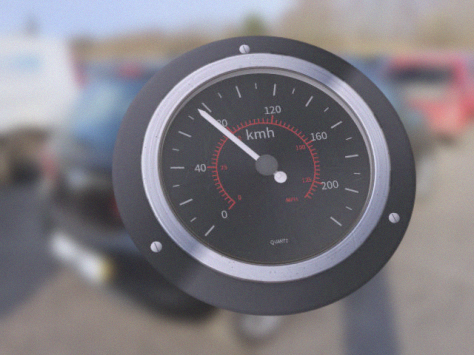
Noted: {"value": 75, "unit": "km/h"}
